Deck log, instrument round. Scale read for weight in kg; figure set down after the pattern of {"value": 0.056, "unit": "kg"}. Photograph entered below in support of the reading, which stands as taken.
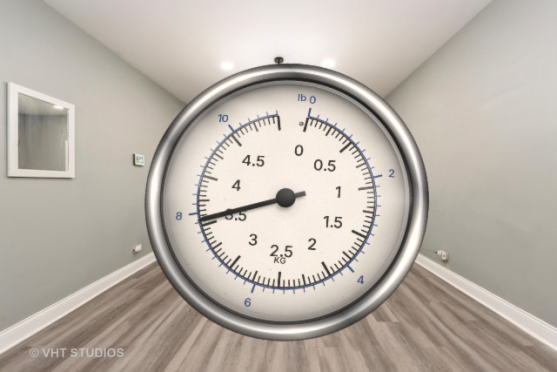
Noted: {"value": 3.55, "unit": "kg"}
